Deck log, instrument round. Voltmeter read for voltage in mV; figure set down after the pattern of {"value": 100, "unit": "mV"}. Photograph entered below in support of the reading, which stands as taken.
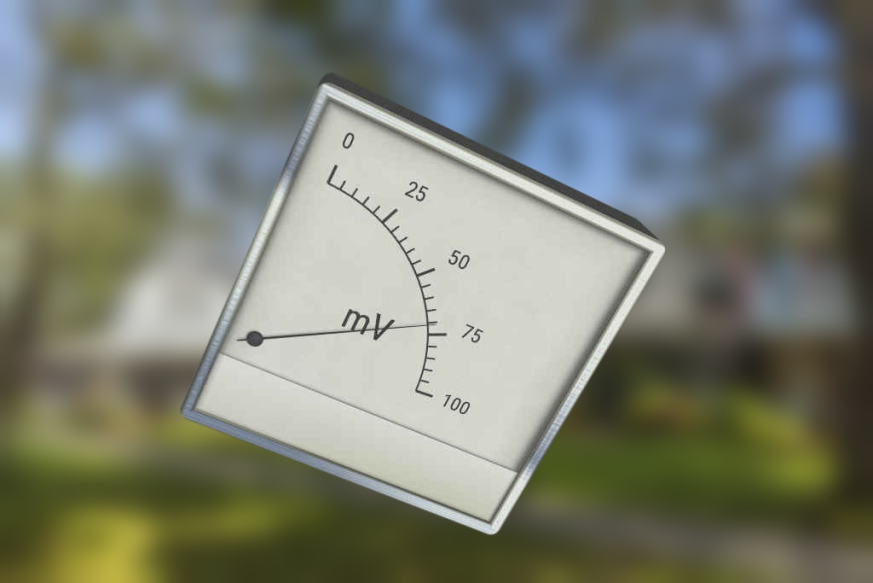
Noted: {"value": 70, "unit": "mV"}
